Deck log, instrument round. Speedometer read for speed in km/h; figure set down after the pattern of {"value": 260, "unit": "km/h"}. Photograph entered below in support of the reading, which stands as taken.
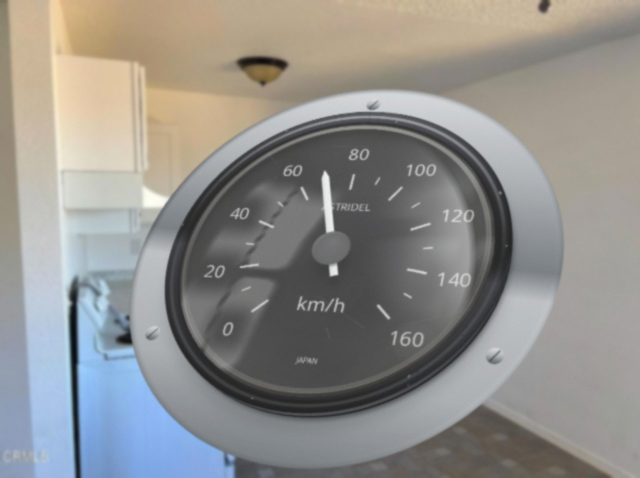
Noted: {"value": 70, "unit": "km/h"}
